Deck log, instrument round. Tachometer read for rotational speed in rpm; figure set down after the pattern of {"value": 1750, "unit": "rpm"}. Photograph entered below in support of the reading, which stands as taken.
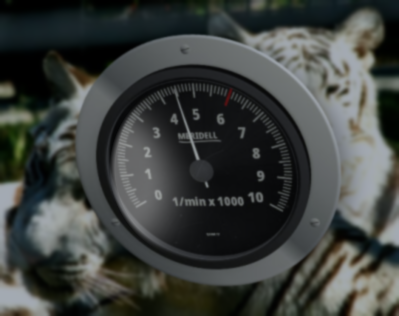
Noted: {"value": 4500, "unit": "rpm"}
